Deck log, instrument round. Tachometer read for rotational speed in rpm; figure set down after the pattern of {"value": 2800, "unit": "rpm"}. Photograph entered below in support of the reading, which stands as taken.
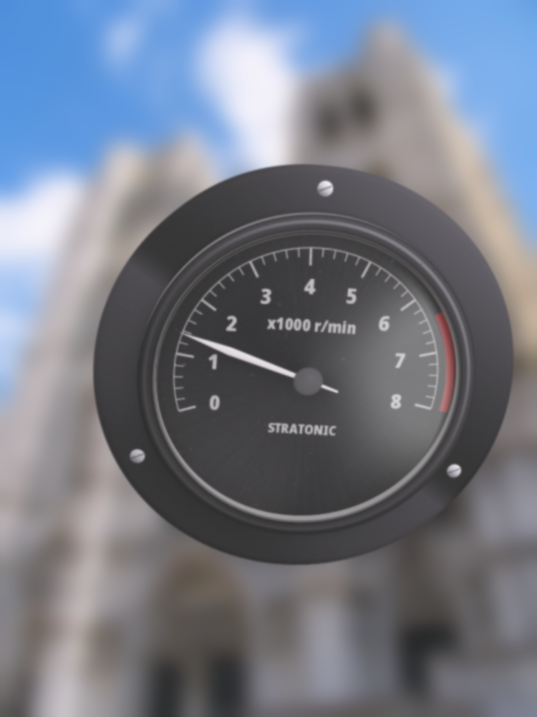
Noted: {"value": 1400, "unit": "rpm"}
